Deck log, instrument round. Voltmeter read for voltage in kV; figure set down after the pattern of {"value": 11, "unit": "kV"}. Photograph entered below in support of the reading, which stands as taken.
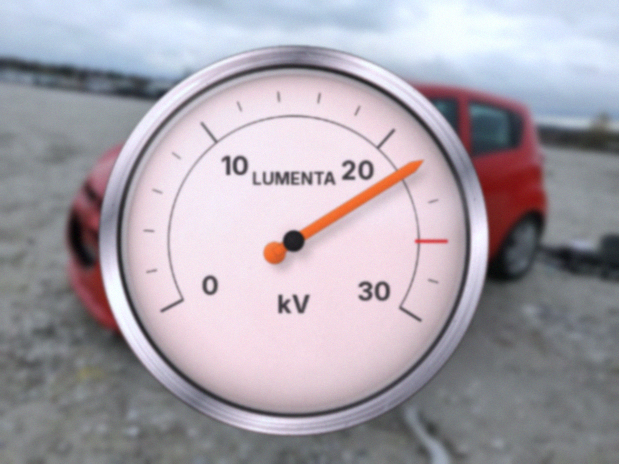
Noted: {"value": 22, "unit": "kV"}
